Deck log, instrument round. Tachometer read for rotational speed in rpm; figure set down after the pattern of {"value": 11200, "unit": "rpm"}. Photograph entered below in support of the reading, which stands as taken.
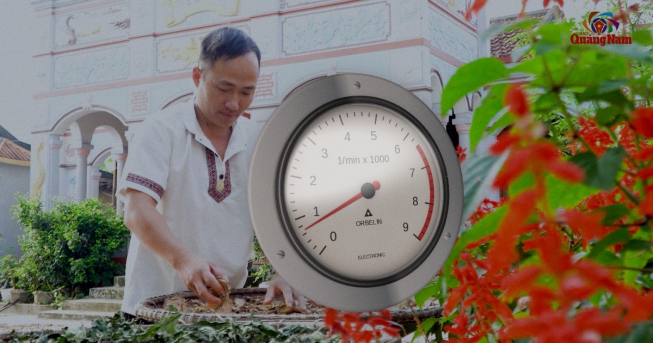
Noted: {"value": 700, "unit": "rpm"}
